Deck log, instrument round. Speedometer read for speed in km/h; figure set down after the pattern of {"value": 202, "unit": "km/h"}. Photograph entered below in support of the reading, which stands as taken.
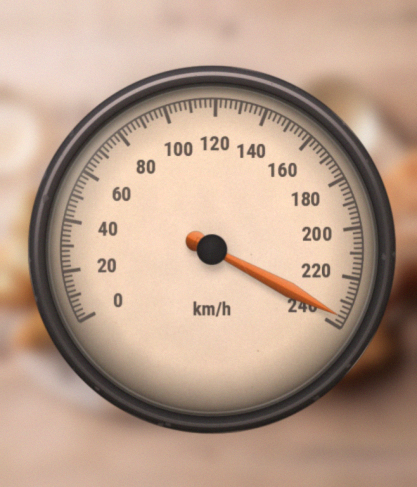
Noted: {"value": 236, "unit": "km/h"}
